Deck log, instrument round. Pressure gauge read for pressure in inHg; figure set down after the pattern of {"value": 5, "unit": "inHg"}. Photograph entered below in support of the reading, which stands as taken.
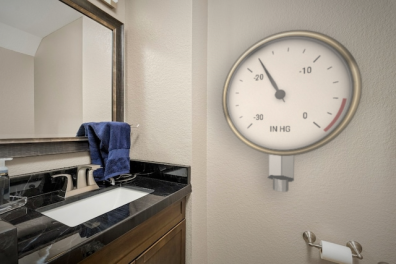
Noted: {"value": -18, "unit": "inHg"}
